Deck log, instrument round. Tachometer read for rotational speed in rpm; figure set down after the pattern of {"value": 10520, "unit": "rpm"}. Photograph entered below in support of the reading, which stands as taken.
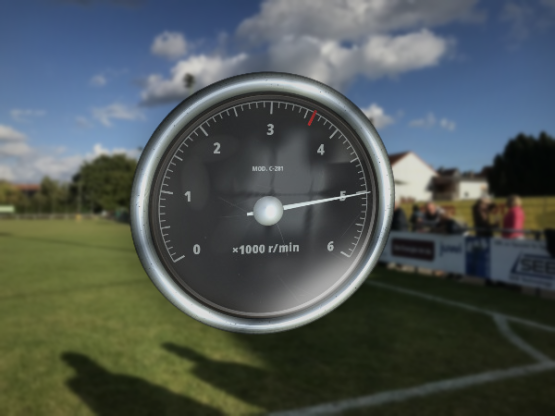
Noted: {"value": 5000, "unit": "rpm"}
